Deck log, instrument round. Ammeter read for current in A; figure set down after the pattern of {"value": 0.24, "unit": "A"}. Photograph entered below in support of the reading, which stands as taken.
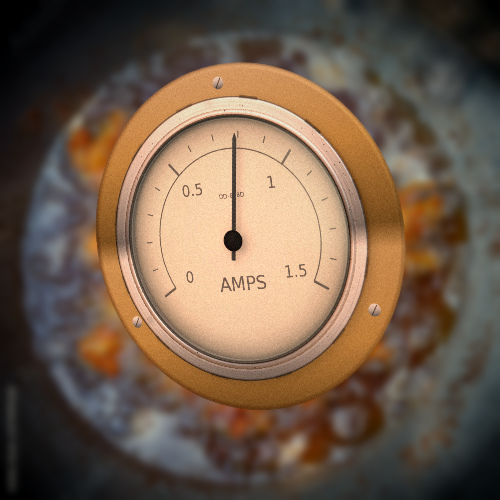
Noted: {"value": 0.8, "unit": "A"}
